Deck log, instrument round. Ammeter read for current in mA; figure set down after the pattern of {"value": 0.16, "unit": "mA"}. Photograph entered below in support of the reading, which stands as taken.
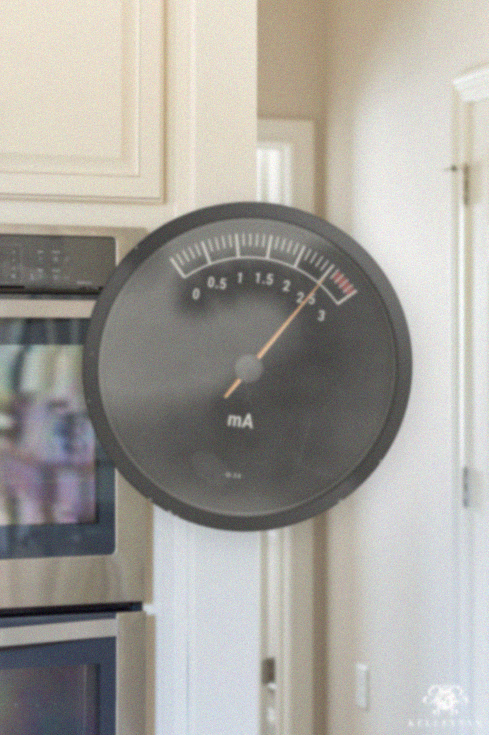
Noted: {"value": 2.5, "unit": "mA"}
